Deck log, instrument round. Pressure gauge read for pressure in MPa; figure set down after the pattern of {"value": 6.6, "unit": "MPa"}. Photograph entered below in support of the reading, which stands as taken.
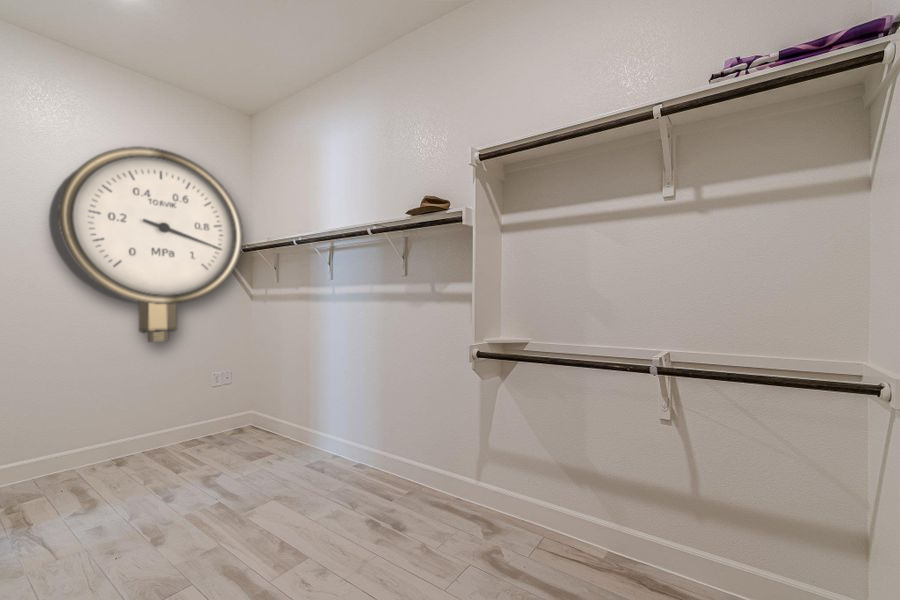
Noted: {"value": 0.9, "unit": "MPa"}
